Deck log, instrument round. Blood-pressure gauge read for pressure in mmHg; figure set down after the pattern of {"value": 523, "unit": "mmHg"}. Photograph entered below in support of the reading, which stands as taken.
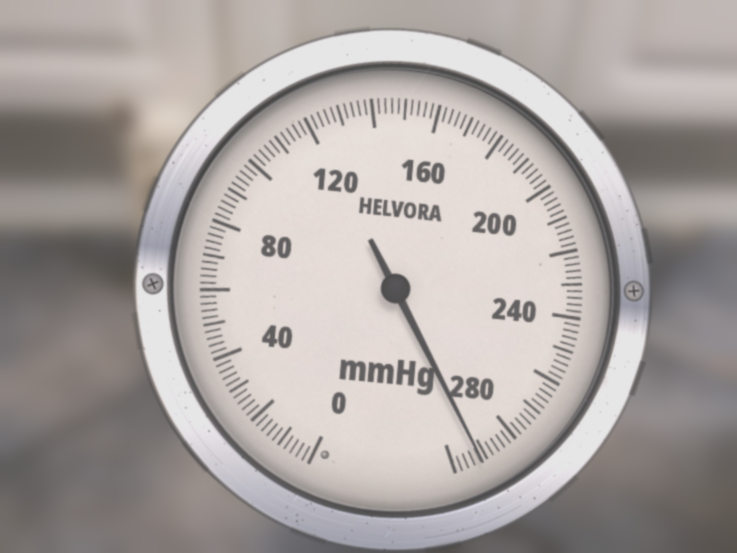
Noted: {"value": 292, "unit": "mmHg"}
